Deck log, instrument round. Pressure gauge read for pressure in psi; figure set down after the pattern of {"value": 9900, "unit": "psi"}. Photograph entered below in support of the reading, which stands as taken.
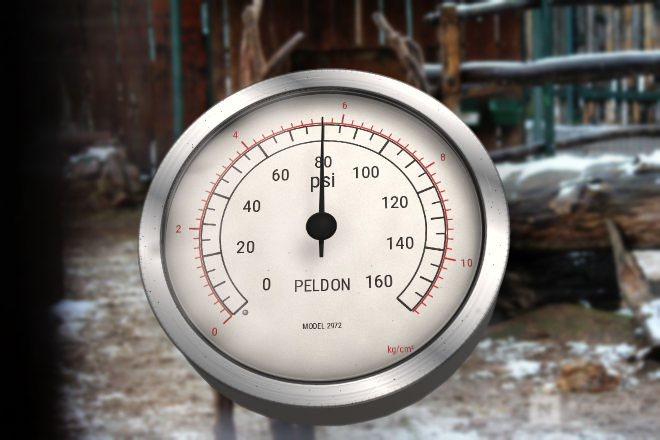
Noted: {"value": 80, "unit": "psi"}
